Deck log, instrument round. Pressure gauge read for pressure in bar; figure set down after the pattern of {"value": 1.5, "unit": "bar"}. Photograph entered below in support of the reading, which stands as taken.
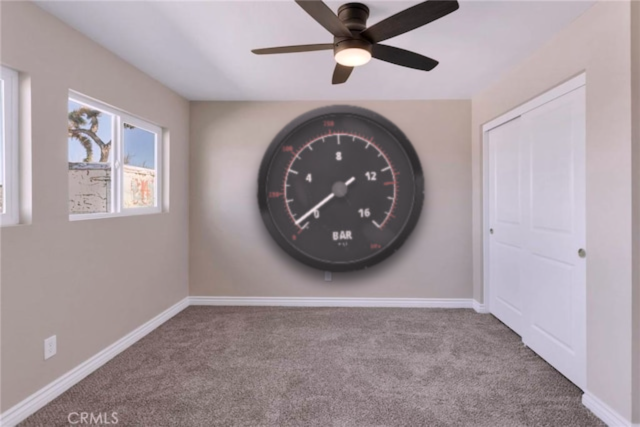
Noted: {"value": 0.5, "unit": "bar"}
